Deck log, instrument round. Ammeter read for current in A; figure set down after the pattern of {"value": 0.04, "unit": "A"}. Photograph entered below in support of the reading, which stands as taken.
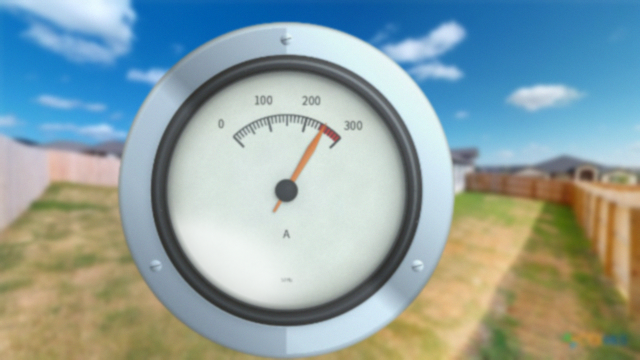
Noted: {"value": 250, "unit": "A"}
